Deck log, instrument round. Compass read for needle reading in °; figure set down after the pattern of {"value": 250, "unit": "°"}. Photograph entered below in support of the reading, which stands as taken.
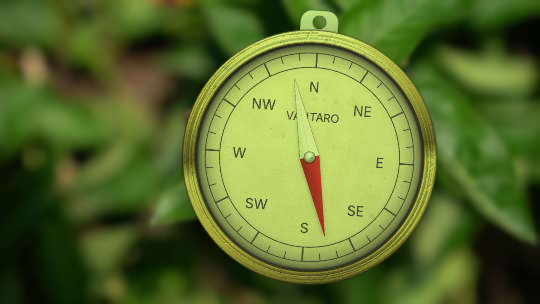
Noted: {"value": 165, "unit": "°"}
